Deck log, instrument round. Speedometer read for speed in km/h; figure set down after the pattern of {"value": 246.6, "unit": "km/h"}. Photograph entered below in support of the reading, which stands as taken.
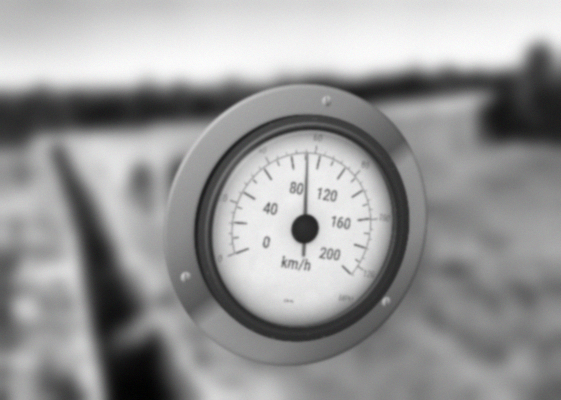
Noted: {"value": 90, "unit": "km/h"}
